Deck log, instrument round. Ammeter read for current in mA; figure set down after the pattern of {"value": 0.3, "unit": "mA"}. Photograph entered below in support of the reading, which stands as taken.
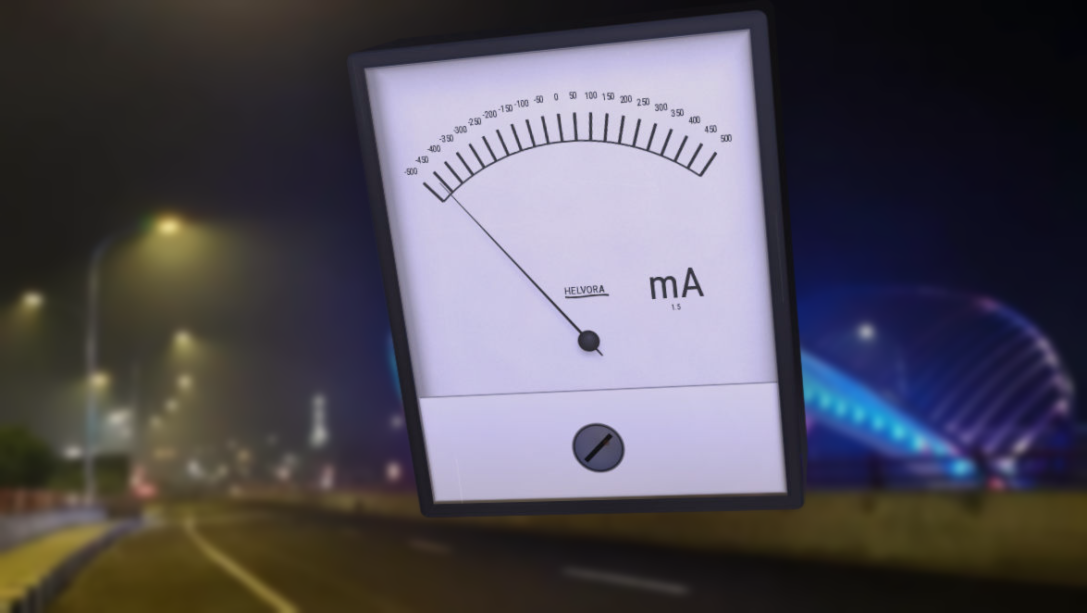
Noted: {"value": -450, "unit": "mA"}
